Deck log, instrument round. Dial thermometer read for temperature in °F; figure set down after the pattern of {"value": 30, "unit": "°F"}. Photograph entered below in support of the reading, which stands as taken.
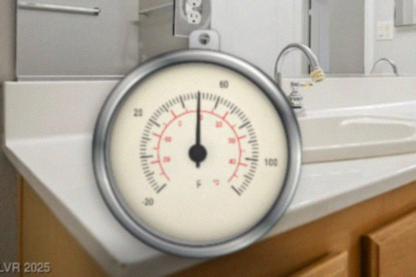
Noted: {"value": 50, "unit": "°F"}
